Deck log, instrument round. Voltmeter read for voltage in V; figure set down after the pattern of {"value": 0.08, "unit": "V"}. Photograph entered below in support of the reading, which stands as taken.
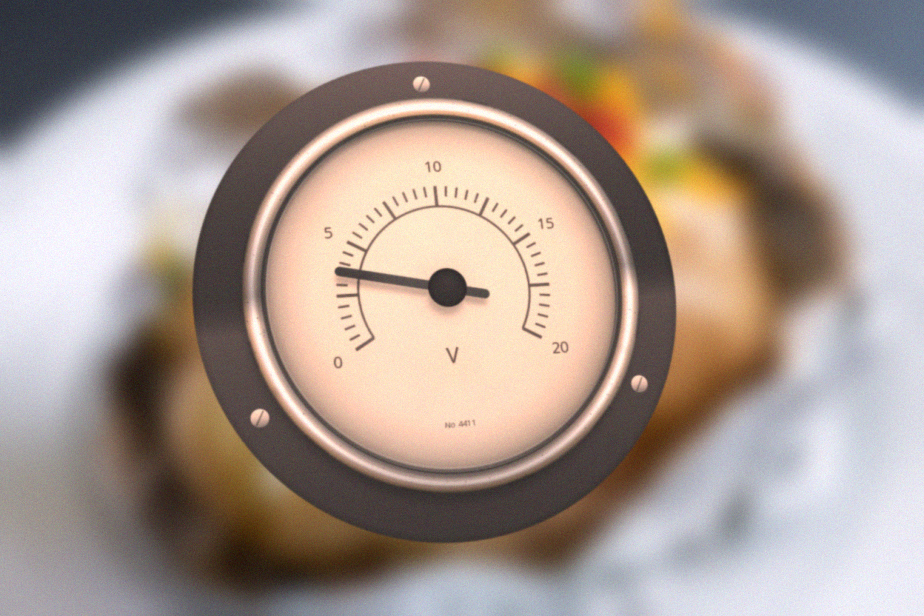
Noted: {"value": 3.5, "unit": "V"}
